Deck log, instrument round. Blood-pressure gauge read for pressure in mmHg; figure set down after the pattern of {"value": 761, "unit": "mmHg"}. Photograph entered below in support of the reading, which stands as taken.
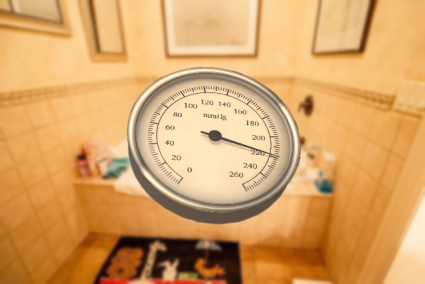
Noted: {"value": 220, "unit": "mmHg"}
